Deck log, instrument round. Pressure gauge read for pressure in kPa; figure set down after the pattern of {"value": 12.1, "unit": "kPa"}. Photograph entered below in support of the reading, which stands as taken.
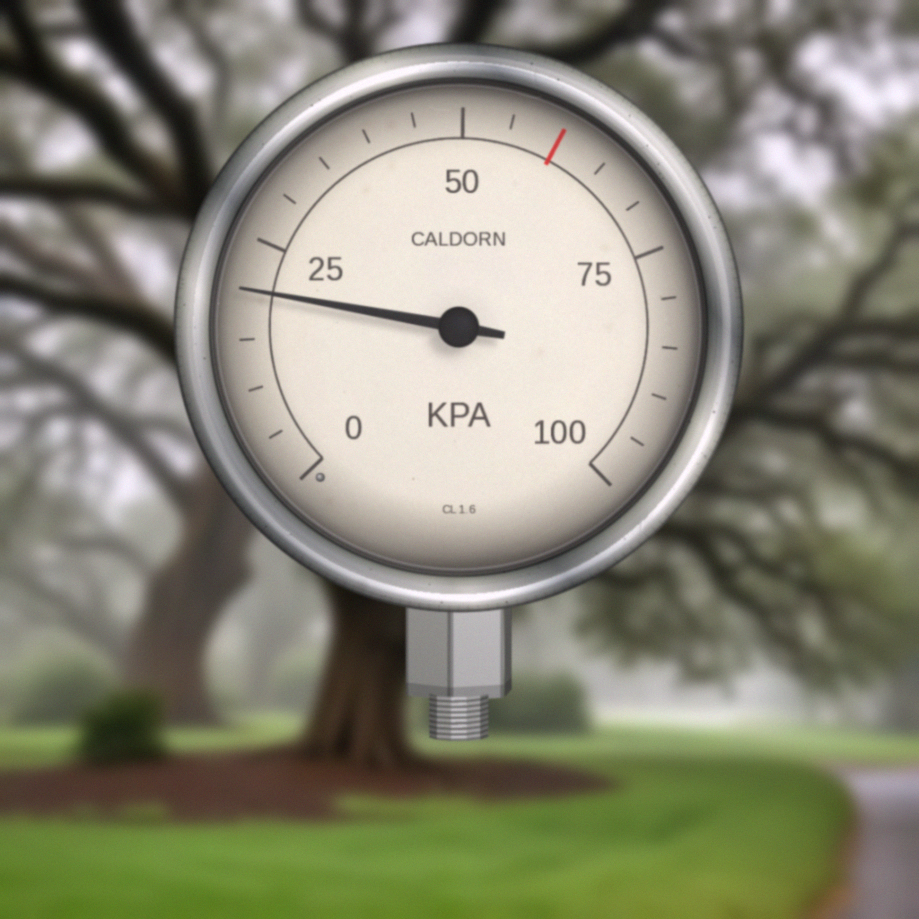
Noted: {"value": 20, "unit": "kPa"}
